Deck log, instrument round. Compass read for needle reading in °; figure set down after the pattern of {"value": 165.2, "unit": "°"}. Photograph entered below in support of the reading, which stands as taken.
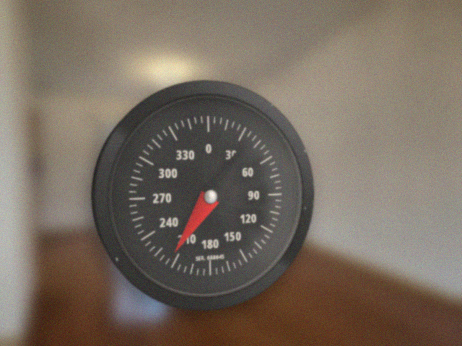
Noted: {"value": 215, "unit": "°"}
